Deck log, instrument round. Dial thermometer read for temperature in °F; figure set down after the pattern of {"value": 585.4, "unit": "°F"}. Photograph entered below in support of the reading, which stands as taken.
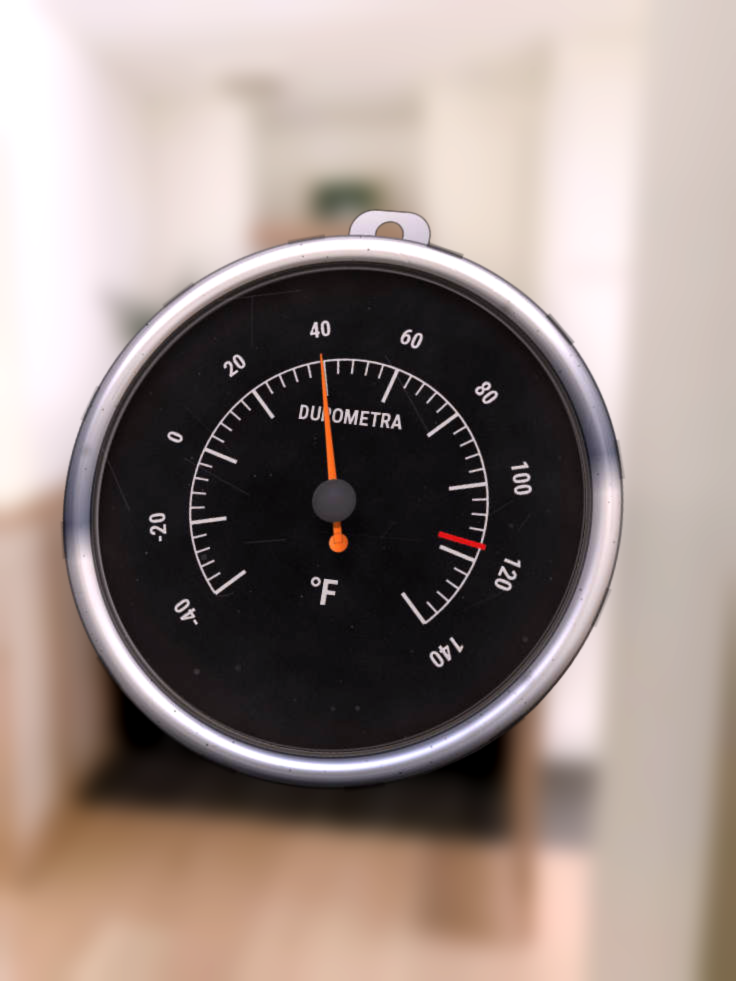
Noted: {"value": 40, "unit": "°F"}
